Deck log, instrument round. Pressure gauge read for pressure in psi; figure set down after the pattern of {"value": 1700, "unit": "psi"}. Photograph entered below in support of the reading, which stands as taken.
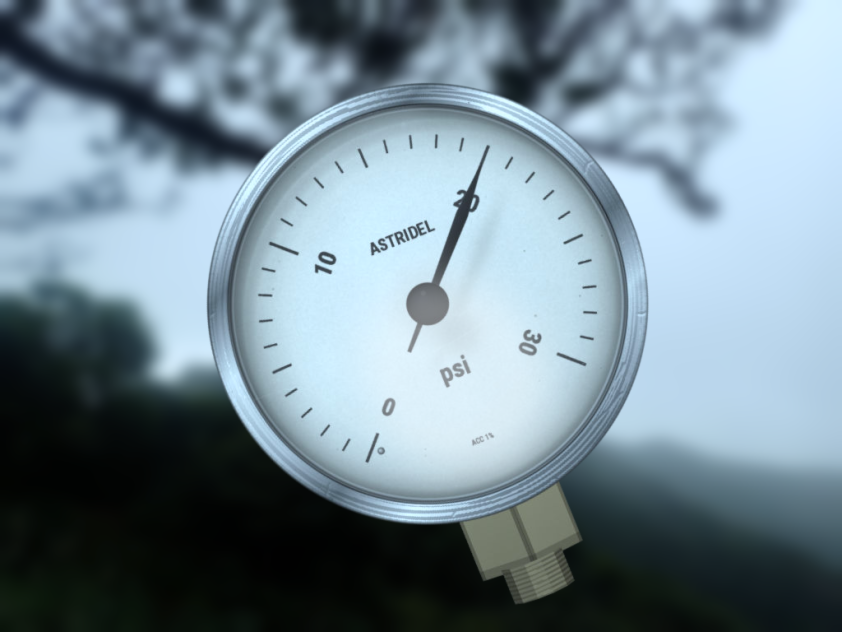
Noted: {"value": 20, "unit": "psi"}
